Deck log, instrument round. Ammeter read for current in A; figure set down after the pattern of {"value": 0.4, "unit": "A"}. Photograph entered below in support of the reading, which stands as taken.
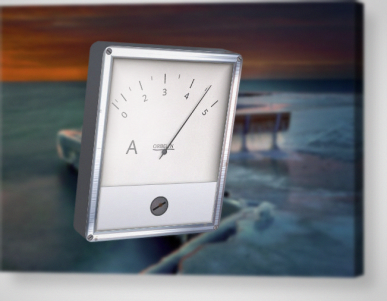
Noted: {"value": 4.5, "unit": "A"}
